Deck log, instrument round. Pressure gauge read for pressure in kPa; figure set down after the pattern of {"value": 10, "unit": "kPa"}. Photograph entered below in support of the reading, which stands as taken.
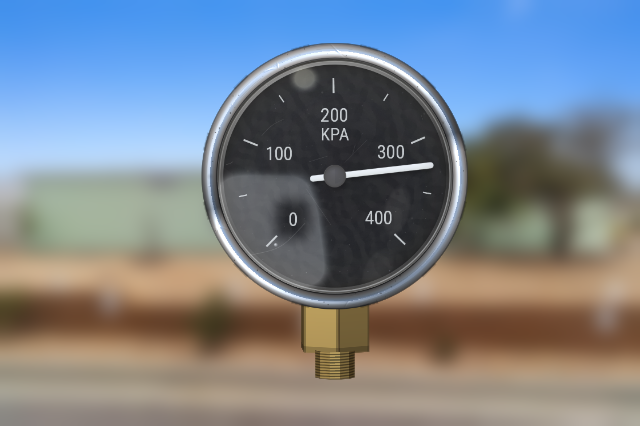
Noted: {"value": 325, "unit": "kPa"}
